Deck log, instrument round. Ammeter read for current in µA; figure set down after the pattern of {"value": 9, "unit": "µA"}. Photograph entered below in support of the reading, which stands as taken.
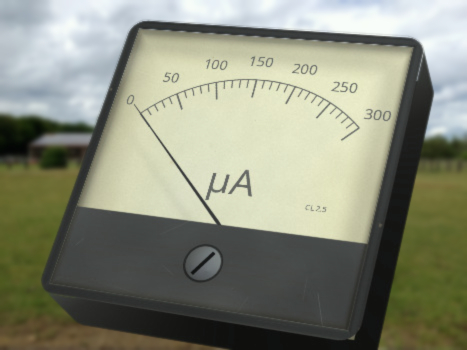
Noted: {"value": 0, "unit": "µA"}
